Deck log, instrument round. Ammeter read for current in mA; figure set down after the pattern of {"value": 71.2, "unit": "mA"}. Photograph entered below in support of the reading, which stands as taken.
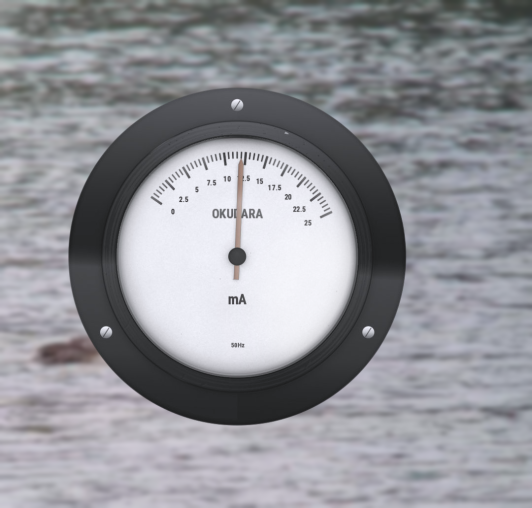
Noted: {"value": 12, "unit": "mA"}
